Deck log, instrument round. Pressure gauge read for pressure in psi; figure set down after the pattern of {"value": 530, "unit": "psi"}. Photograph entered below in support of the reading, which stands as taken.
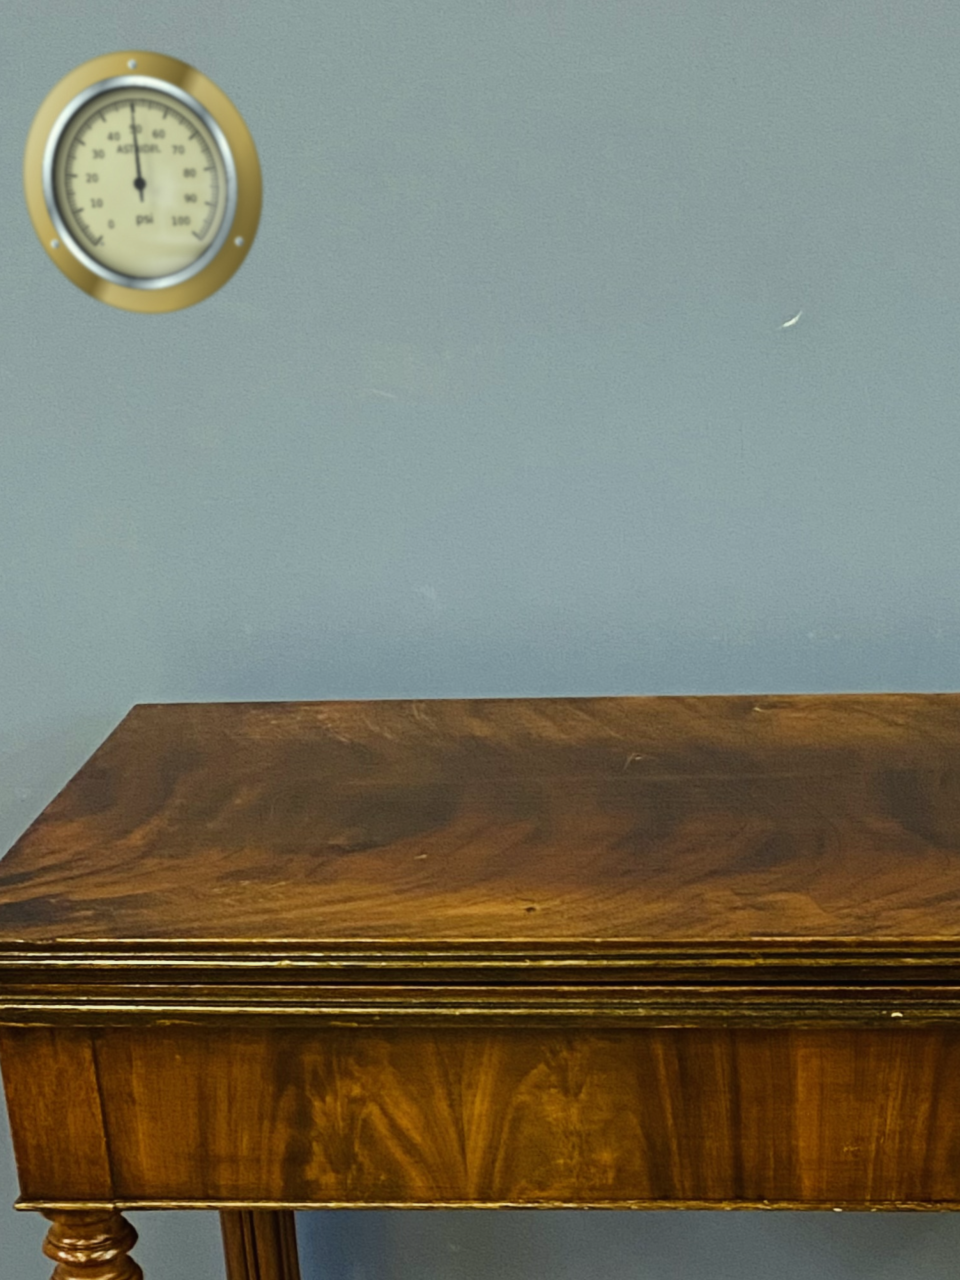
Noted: {"value": 50, "unit": "psi"}
